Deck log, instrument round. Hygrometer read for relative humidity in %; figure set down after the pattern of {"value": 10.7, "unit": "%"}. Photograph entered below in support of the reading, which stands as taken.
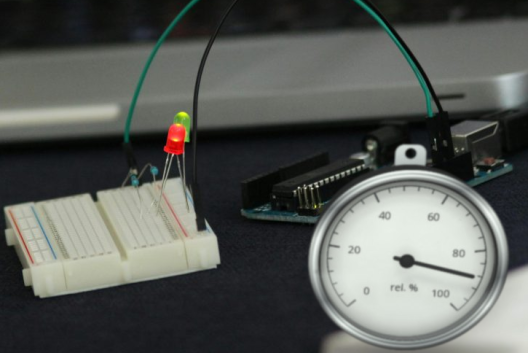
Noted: {"value": 88, "unit": "%"}
